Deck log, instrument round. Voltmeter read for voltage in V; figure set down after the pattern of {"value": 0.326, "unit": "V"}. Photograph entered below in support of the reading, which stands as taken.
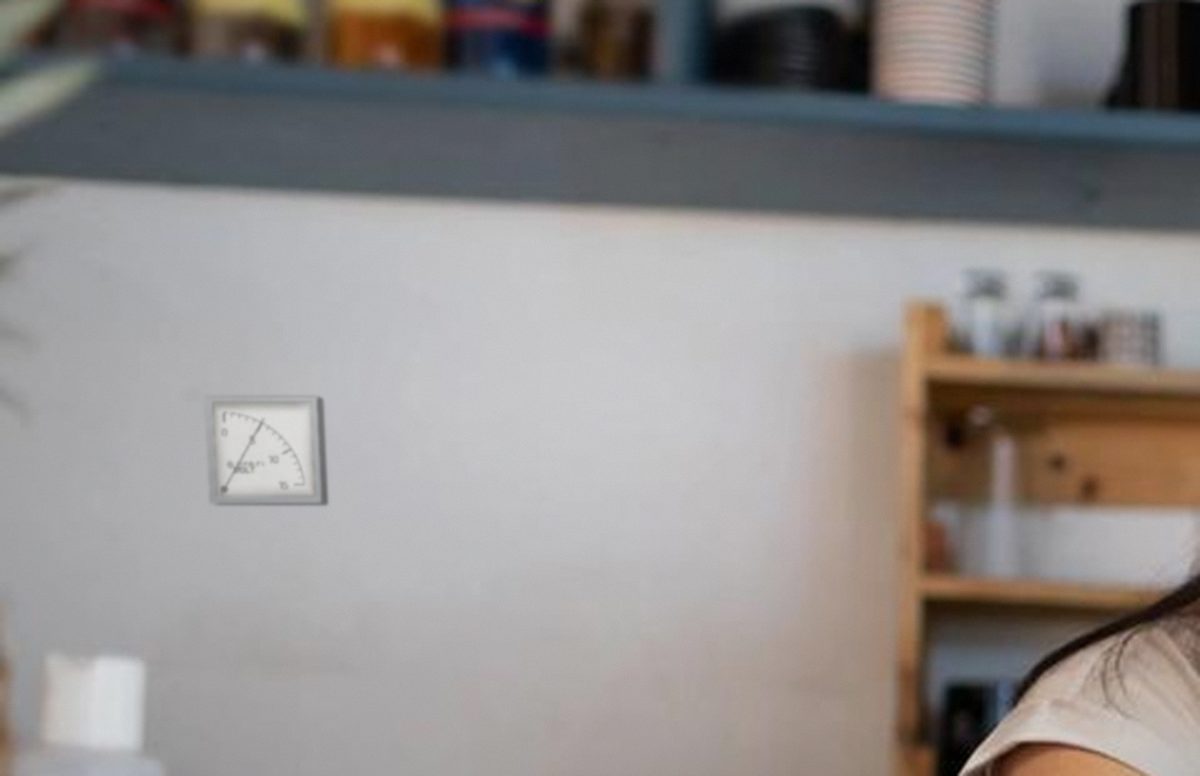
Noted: {"value": 5, "unit": "V"}
